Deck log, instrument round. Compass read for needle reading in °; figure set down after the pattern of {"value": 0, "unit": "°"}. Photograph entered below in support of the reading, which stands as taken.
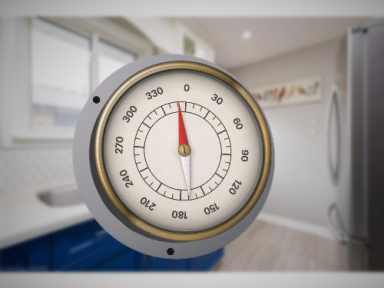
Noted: {"value": 350, "unit": "°"}
